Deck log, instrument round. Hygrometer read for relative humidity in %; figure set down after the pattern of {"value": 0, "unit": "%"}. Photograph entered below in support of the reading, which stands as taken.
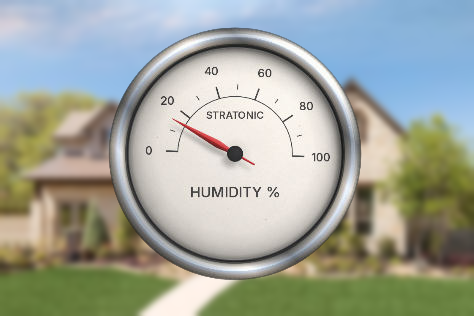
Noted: {"value": 15, "unit": "%"}
